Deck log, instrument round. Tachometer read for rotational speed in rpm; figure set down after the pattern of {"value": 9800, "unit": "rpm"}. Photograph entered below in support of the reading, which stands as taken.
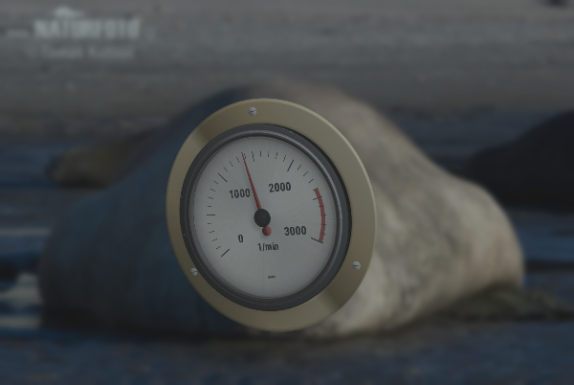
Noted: {"value": 1400, "unit": "rpm"}
